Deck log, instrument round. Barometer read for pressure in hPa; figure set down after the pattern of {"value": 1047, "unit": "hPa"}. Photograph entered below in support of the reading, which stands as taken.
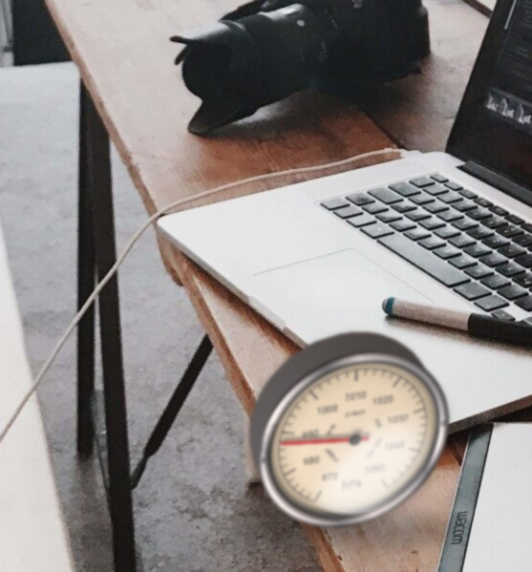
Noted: {"value": 988, "unit": "hPa"}
